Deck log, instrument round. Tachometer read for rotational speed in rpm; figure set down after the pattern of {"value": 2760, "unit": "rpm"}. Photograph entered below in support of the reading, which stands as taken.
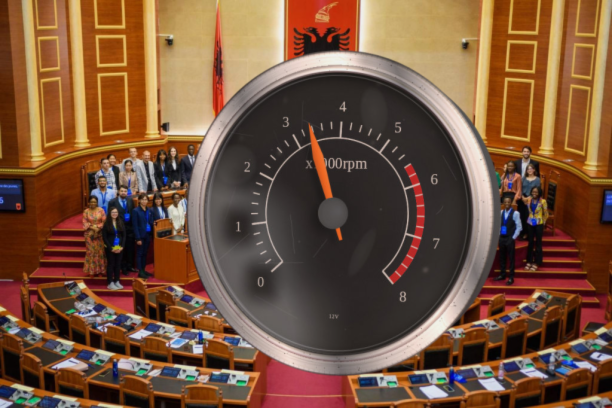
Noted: {"value": 3400, "unit": "rpm"}
